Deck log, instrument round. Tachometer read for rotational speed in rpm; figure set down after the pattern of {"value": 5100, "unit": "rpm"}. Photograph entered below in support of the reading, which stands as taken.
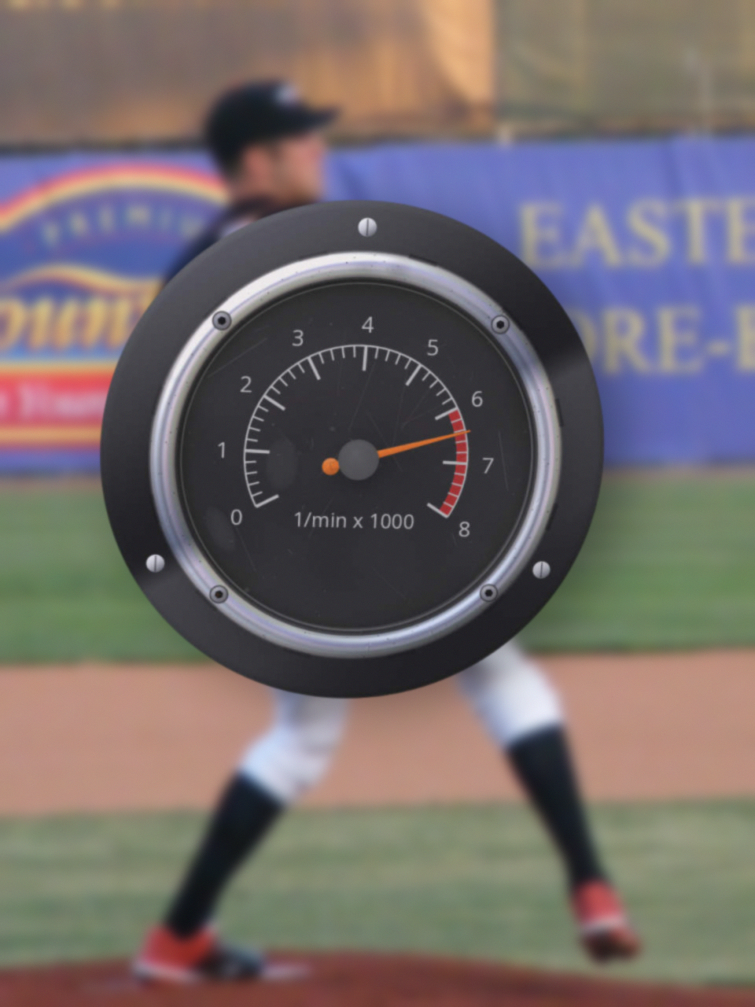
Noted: {"value": 6400, "unit": "rpm"}
